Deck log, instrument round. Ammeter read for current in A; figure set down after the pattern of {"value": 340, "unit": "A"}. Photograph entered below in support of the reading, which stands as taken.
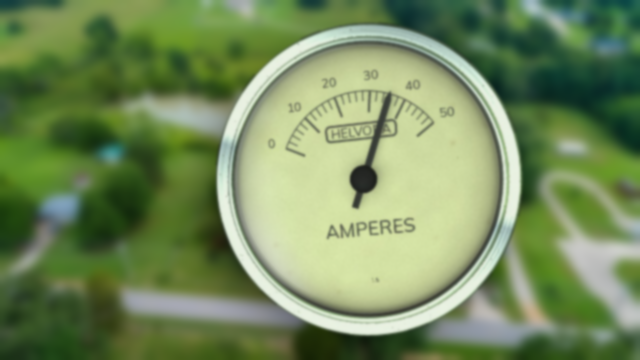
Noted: {"value": 36, "unit": "A"}
